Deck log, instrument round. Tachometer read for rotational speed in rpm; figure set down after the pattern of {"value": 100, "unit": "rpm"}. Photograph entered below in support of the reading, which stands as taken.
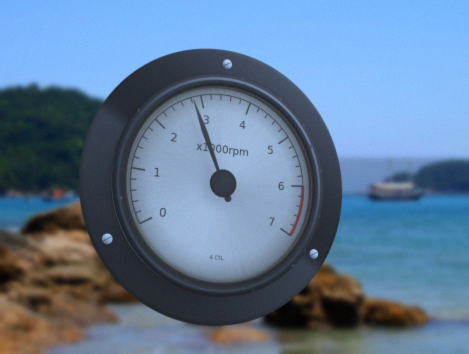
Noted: {"value": 2800, "unit": "rpm"}
